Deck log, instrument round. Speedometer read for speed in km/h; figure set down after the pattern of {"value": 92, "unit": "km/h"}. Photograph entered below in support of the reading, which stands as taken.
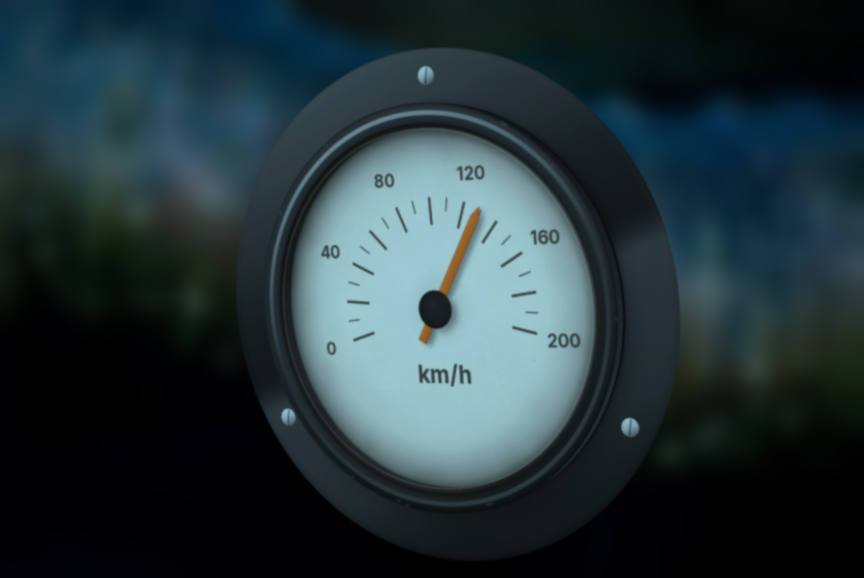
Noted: {"value": 130, "unit": "km/h"}
